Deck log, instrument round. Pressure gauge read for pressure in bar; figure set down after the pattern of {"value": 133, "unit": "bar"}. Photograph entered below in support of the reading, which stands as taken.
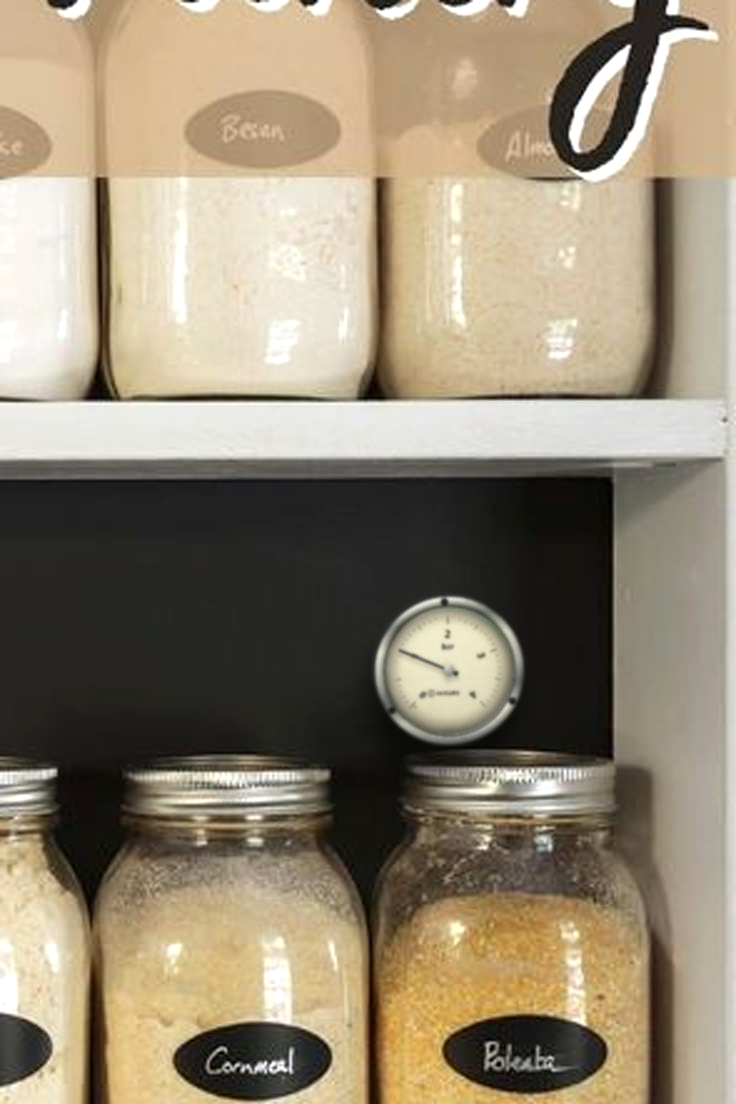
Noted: {"value": 1, "unit": "bar"}
